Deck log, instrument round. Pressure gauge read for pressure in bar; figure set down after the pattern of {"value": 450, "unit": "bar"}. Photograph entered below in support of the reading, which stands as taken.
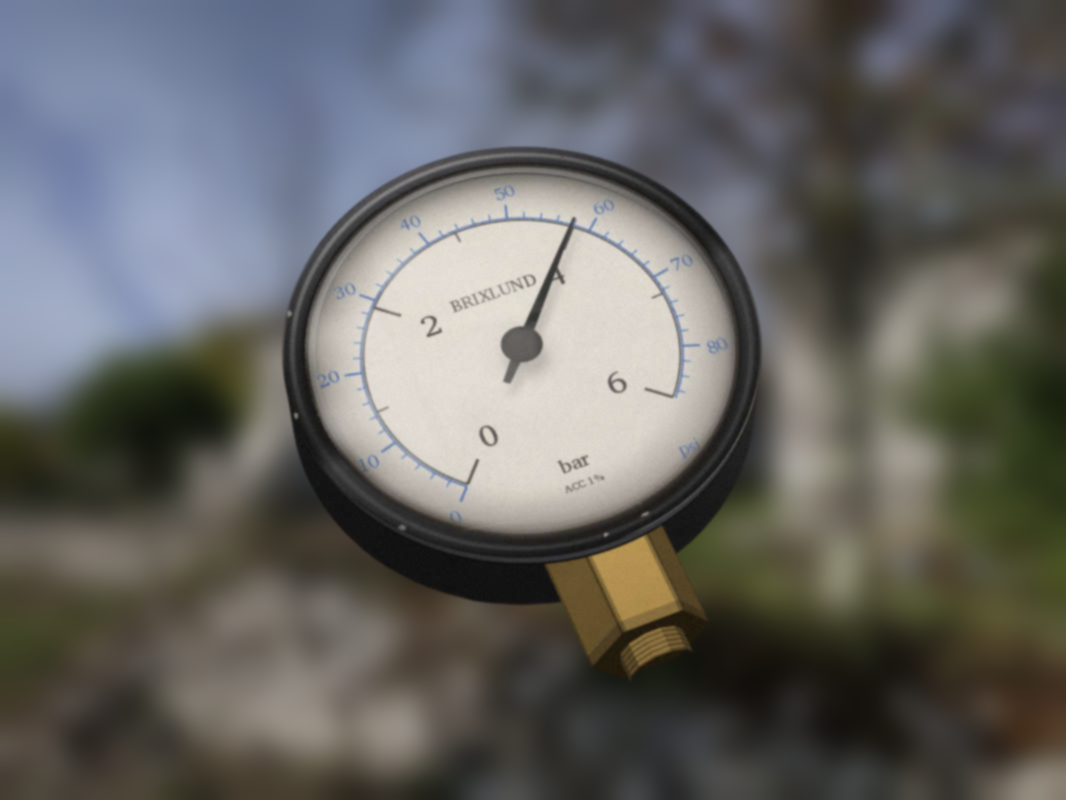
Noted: {"value": 4, "unit": "bar"}
